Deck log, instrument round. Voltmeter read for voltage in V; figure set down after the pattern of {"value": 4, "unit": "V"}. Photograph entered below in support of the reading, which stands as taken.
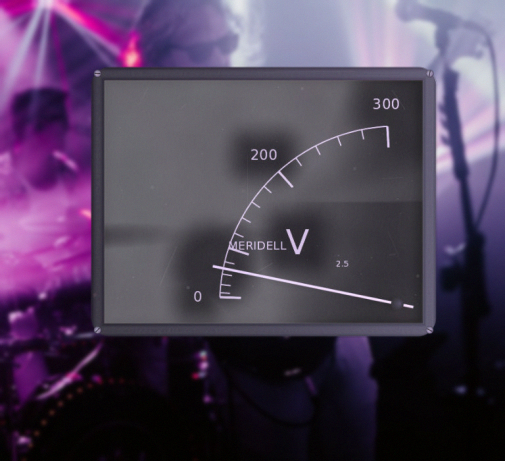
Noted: {"value": 70, "unit": "V"}
